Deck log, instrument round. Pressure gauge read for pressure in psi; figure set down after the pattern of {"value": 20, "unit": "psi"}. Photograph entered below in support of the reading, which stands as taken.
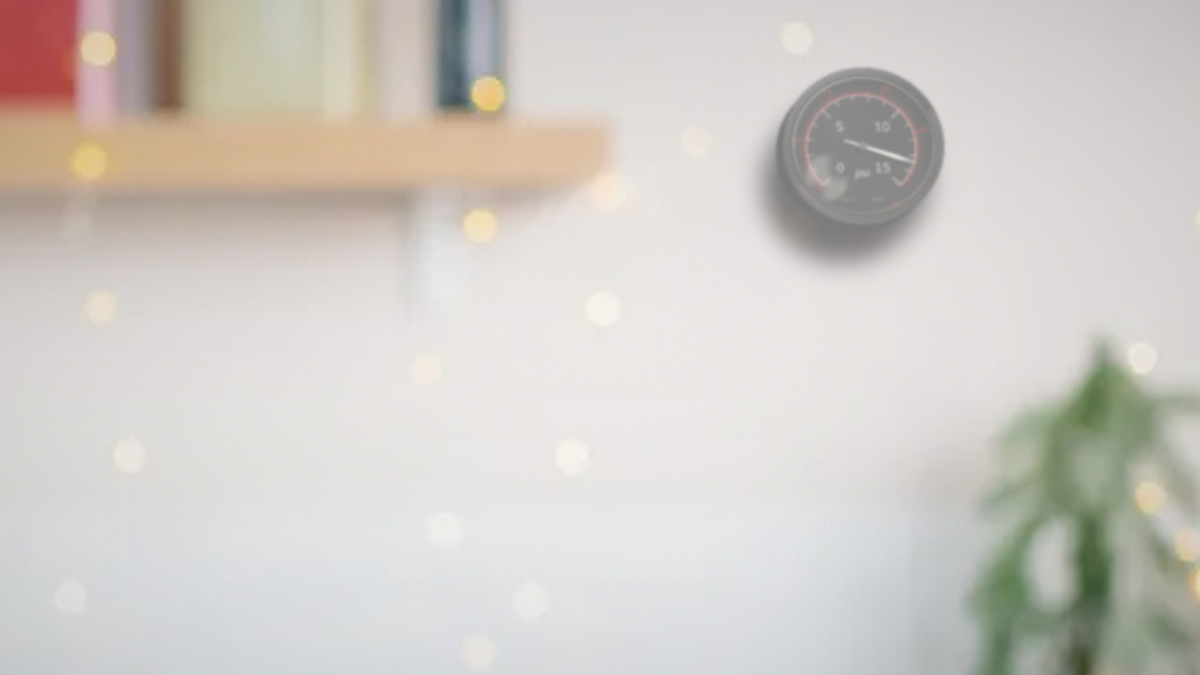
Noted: {"value": 13.5, "unit": "psi"}
